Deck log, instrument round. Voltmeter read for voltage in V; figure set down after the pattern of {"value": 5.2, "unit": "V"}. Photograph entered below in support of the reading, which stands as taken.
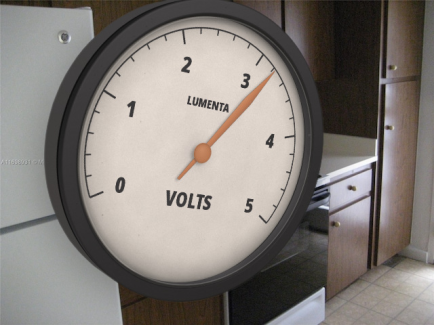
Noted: {"value": 3.2, "unit": "V"}
